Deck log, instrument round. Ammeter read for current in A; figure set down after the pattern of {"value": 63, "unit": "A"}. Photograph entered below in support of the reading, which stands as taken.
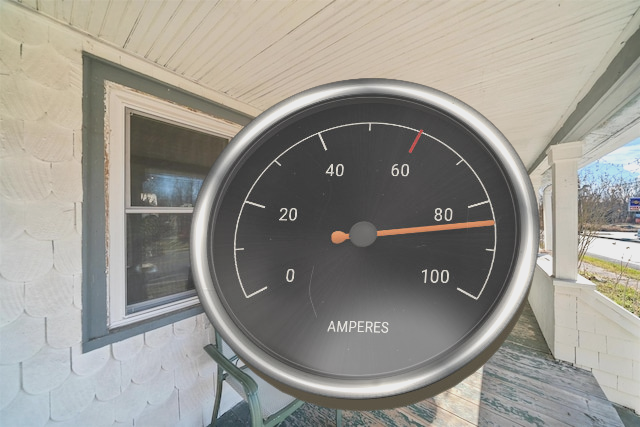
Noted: {"value": 85, "unit": "A"}
